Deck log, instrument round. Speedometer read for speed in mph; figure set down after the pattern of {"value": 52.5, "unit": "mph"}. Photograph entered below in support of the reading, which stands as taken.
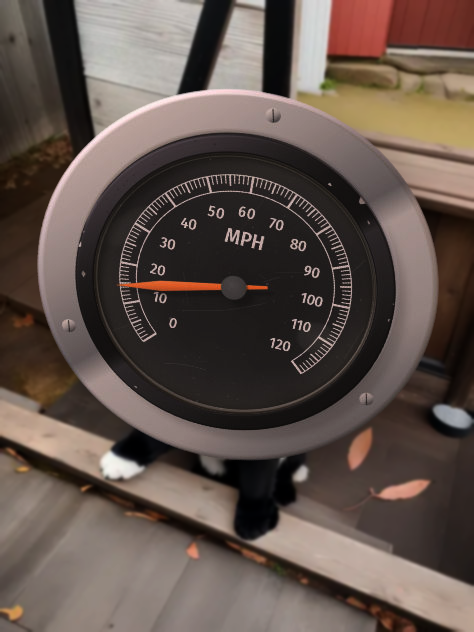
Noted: {"value": 15, "unit": "mph"}
